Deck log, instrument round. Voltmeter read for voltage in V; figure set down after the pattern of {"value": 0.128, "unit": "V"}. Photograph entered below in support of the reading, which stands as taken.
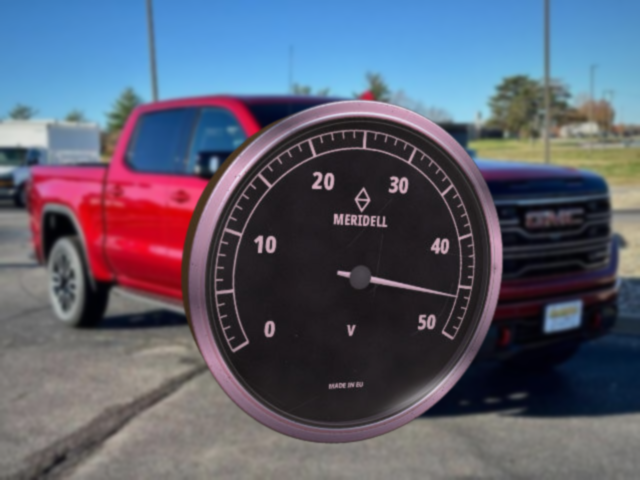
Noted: {"value": 46, "unit": "V"}
